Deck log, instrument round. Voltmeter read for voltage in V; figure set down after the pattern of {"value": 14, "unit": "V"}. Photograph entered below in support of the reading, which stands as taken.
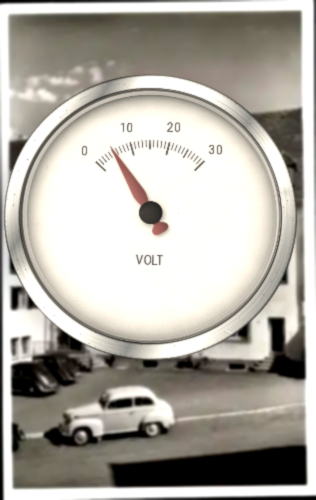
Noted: {"value": 5, "unit": "V"}
